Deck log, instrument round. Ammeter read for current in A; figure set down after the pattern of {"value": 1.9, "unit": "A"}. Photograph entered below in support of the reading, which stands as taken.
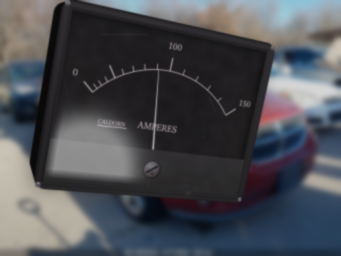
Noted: {"value": 90, "unit": "A"}
